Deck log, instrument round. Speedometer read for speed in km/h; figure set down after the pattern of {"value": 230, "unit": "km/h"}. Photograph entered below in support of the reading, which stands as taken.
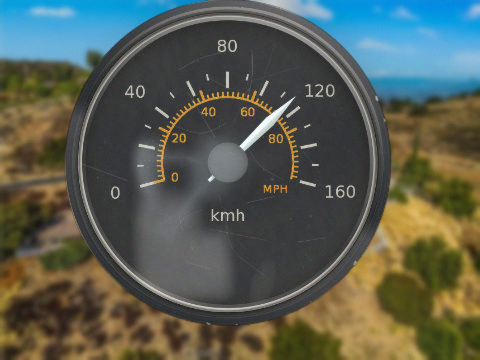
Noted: {"value": 115, "unit": "km/h"}
